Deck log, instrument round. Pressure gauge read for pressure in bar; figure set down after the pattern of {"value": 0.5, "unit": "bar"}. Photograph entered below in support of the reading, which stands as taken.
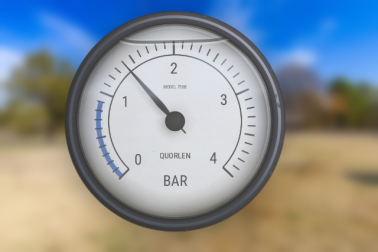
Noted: {"value": 1.4, "unit": "bar"}
